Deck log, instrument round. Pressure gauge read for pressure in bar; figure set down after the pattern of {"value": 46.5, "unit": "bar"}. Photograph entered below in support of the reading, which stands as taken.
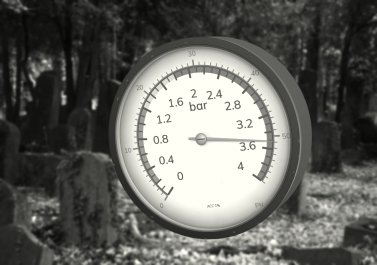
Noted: {"value": 3.5, "unit": "bar"}
